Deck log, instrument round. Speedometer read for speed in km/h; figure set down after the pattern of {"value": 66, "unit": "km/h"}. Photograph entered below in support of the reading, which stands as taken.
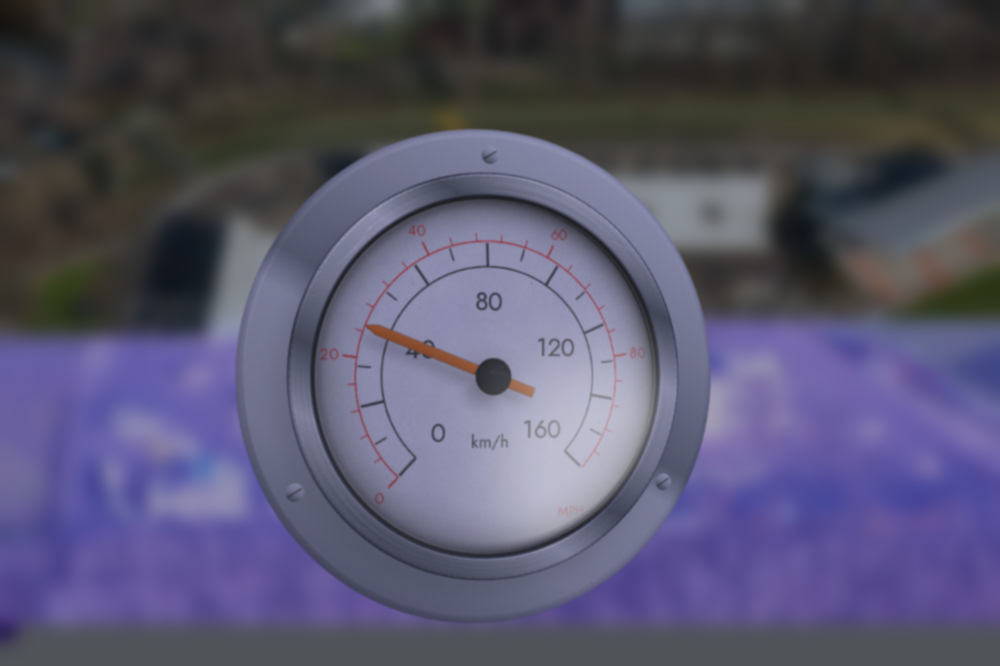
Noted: {"value": 40, "unit": "km/h"}
